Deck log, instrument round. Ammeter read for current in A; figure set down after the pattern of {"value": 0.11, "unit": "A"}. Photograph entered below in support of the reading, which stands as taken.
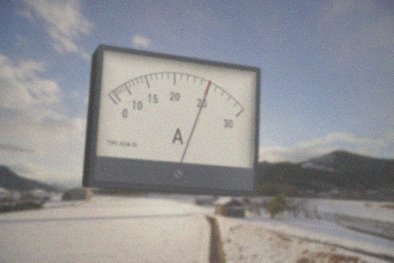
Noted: {"value": 25, "unit": "A"}
